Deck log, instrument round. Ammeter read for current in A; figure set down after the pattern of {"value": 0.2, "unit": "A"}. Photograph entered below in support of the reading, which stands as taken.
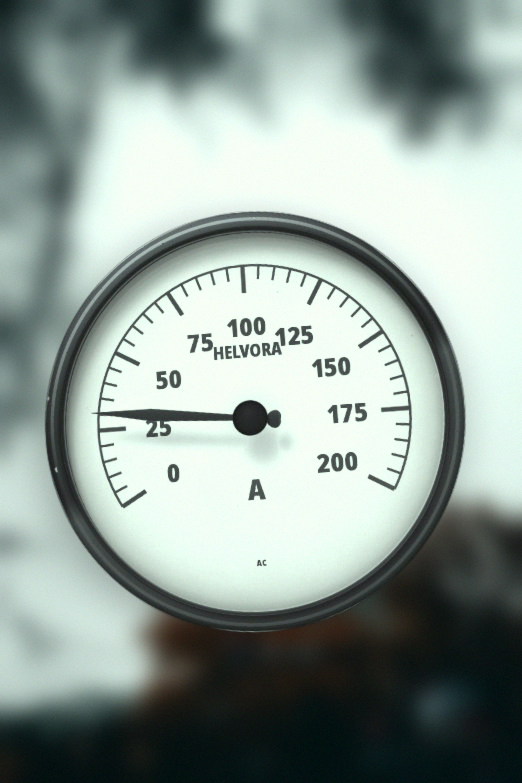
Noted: {"value": 30, "unit": "A"}
